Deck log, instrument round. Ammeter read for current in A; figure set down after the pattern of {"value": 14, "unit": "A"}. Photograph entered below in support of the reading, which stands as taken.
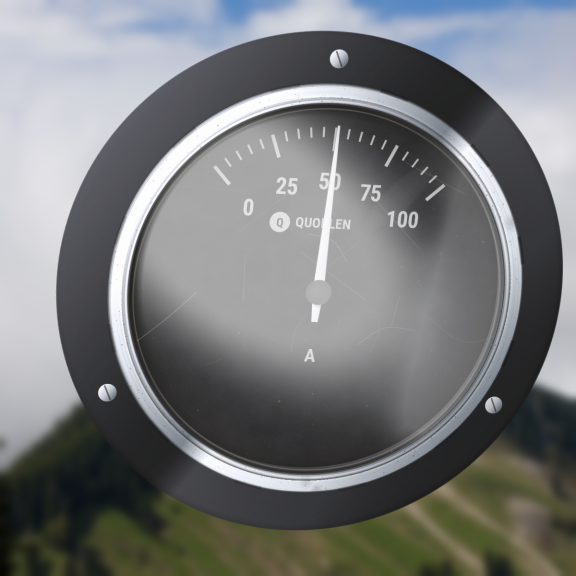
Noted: {"value": 50, "unit": "A"}
